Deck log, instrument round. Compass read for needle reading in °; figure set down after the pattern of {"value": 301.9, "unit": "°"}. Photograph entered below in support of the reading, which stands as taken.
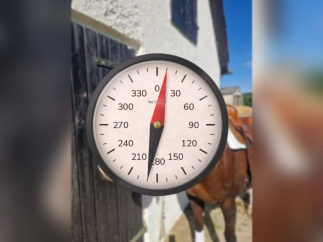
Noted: {"value": 10, "unit": "°"}
